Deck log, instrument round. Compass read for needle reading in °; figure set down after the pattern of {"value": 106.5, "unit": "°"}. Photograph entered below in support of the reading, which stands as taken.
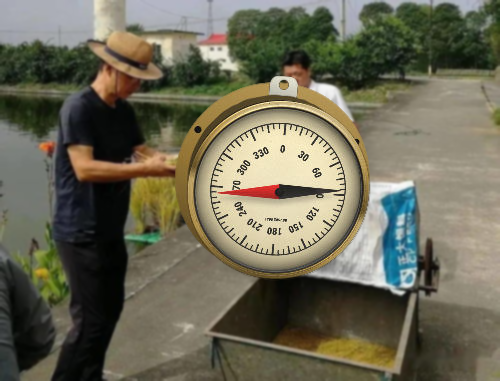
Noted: {"value": 265, "unit": "°"}
